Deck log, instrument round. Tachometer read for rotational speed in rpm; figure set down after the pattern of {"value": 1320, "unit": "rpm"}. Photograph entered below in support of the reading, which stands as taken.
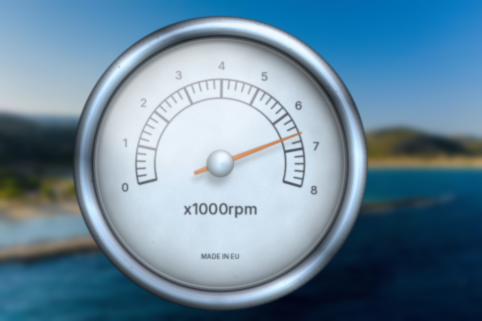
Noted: {"value": 6600, "unit": "rpm"}
